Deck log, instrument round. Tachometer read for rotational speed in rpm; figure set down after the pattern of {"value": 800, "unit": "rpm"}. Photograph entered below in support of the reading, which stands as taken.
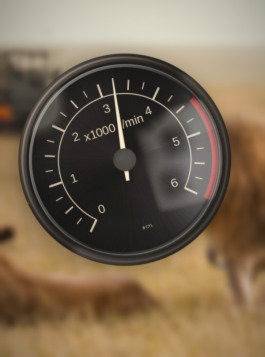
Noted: {"value": 3250, "unit": "rpm"}
